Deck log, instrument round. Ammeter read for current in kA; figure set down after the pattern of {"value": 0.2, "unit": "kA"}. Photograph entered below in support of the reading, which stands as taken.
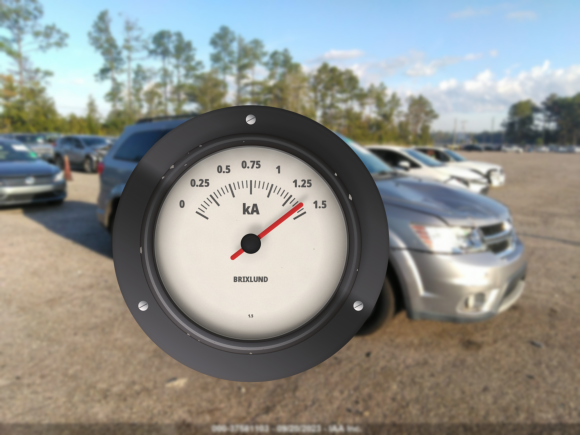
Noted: {"value": 1.4, "unit": "kA"}
